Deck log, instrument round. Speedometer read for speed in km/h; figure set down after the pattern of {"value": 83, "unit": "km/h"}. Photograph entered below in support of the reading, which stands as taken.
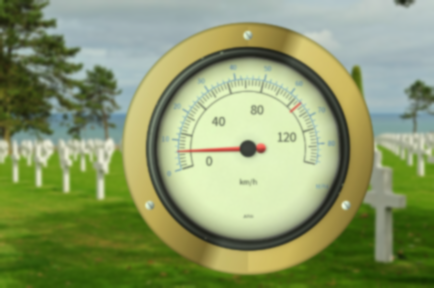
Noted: {"value": 10, "unit": "km/h"}
